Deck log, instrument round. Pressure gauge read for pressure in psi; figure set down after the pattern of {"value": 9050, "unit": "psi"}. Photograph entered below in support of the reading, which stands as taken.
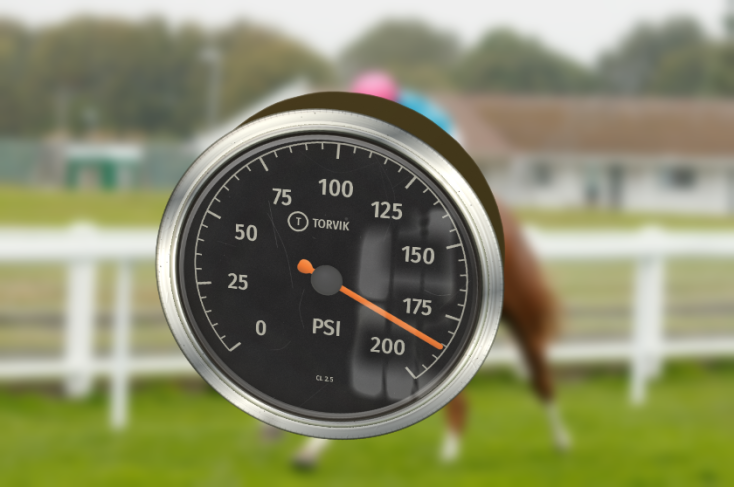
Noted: {"value": 185, "unit": "psi"}
